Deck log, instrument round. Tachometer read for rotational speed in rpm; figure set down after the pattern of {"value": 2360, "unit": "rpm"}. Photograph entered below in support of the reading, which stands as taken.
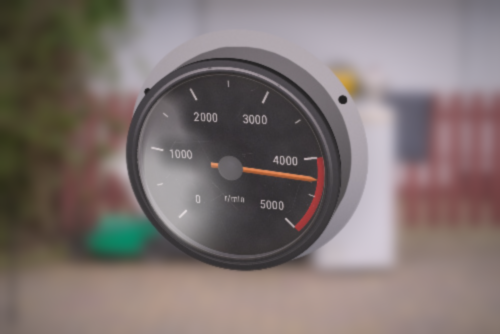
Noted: {"value": 4250, "unit": "rpm"}
